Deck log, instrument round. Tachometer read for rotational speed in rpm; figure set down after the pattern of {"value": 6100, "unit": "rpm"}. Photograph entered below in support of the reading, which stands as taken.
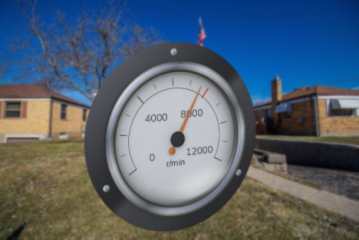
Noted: {"value": 7500, "unit": "rpm"}
